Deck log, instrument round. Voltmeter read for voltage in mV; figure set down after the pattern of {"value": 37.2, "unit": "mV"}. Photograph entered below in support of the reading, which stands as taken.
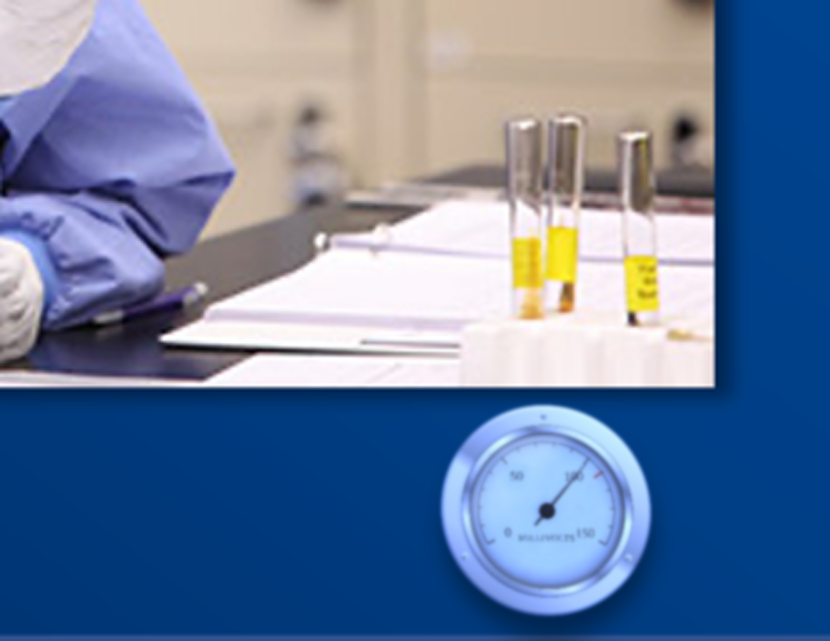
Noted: {"value": 100, "unit": "mV"}
